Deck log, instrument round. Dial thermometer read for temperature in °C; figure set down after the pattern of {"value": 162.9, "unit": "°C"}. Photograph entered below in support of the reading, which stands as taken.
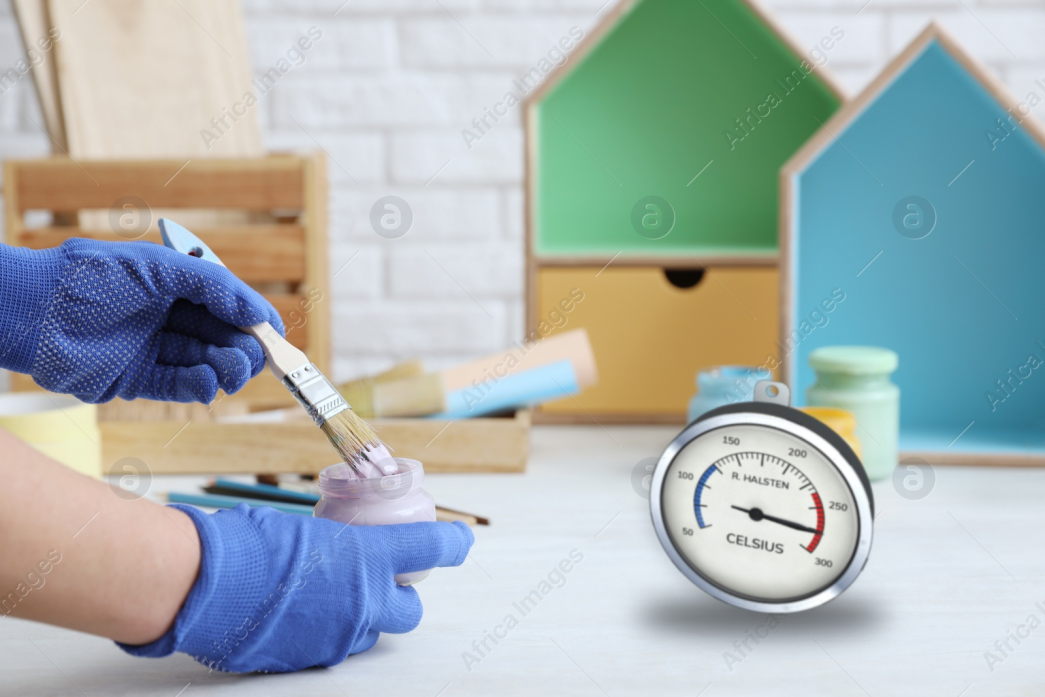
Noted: {"value": 275, "unit": "°C"}
